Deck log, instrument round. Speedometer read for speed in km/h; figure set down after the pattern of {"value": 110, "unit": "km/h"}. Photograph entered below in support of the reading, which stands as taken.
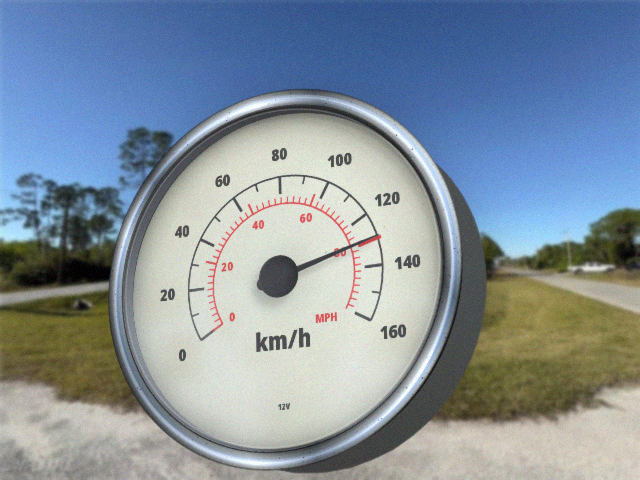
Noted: {"value": 130, "unit": "km/h"}
